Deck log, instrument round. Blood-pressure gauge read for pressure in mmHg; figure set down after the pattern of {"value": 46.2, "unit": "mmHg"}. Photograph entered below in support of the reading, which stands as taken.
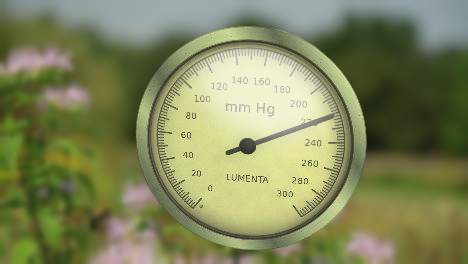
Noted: {"value": 220, "unit": "mmHg"}
